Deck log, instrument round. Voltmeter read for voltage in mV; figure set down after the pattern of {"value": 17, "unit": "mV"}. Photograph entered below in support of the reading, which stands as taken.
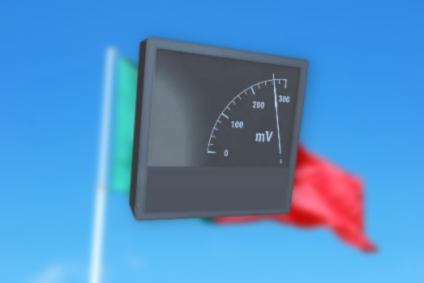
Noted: {"value": 260, "unit": "mV"}
